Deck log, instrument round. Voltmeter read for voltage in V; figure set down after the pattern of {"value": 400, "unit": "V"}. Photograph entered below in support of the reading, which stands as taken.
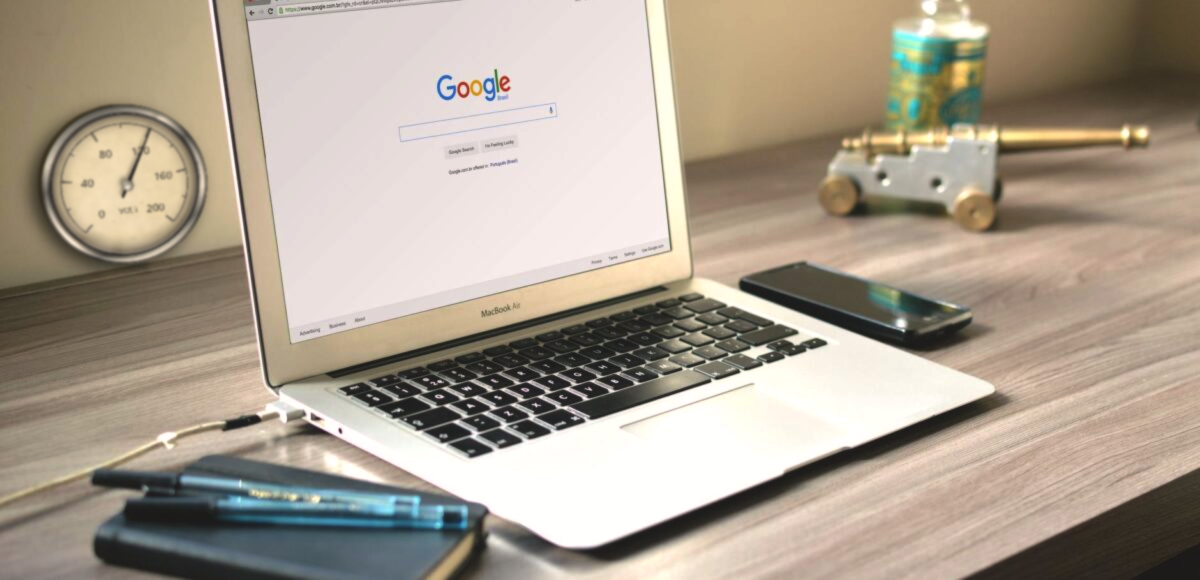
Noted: {"value": 120, "unit": "V"}
